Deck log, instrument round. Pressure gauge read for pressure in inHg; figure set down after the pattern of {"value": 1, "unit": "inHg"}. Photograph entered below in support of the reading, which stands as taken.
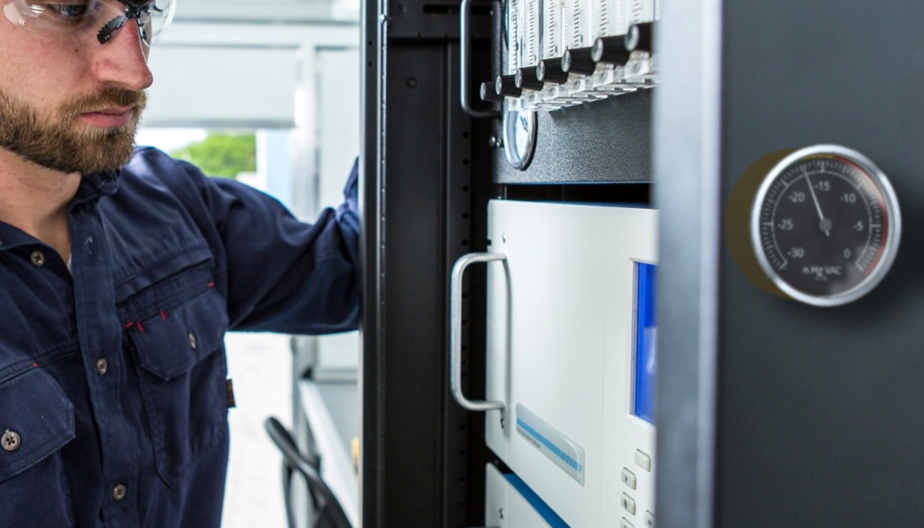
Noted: {"value": -17.5, "unit": "inHg"}
